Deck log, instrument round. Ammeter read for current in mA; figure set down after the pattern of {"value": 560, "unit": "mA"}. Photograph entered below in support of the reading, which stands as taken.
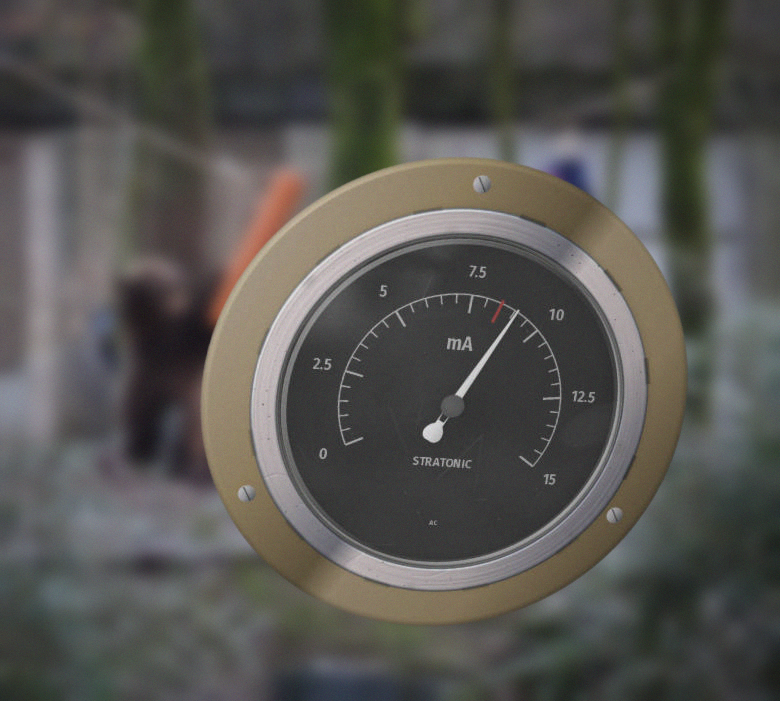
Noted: {"value": 9, "unit": "mA"}
